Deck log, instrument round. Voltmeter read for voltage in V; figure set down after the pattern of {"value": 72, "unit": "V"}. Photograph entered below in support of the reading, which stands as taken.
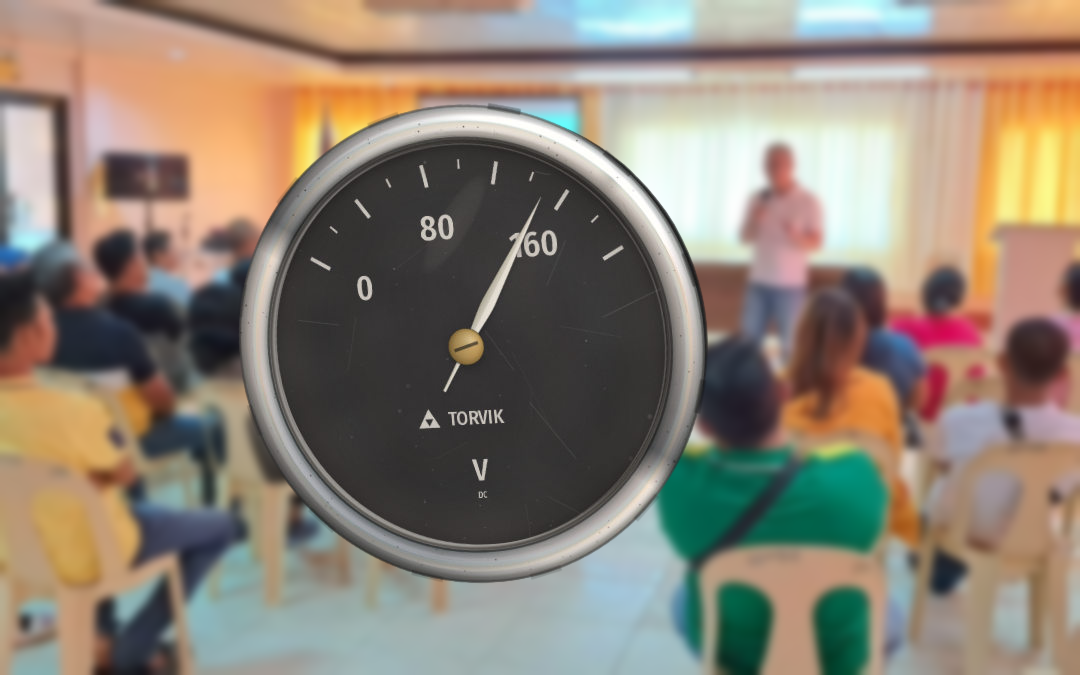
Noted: {"value": 150, "unit": "V"}
